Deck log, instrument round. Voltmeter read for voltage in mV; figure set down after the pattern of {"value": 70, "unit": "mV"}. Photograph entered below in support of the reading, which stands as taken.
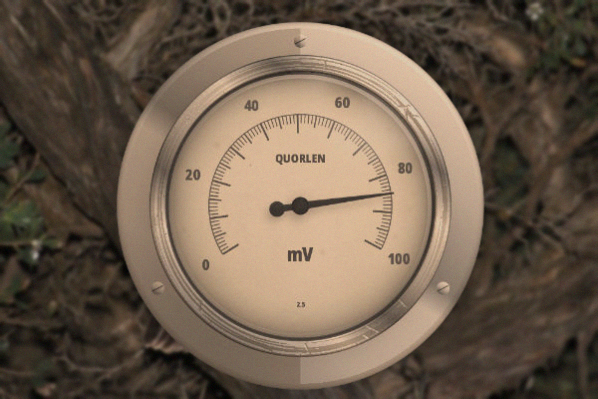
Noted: {"value": 85, "unit": "mV"}
